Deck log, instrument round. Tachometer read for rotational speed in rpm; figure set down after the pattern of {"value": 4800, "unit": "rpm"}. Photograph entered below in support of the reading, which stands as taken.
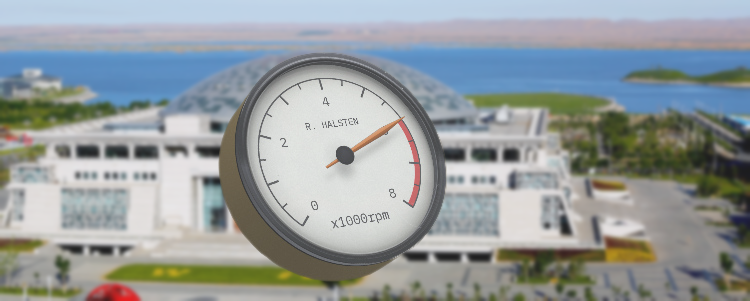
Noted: {"value": 6000, "unit": "rpm"}
